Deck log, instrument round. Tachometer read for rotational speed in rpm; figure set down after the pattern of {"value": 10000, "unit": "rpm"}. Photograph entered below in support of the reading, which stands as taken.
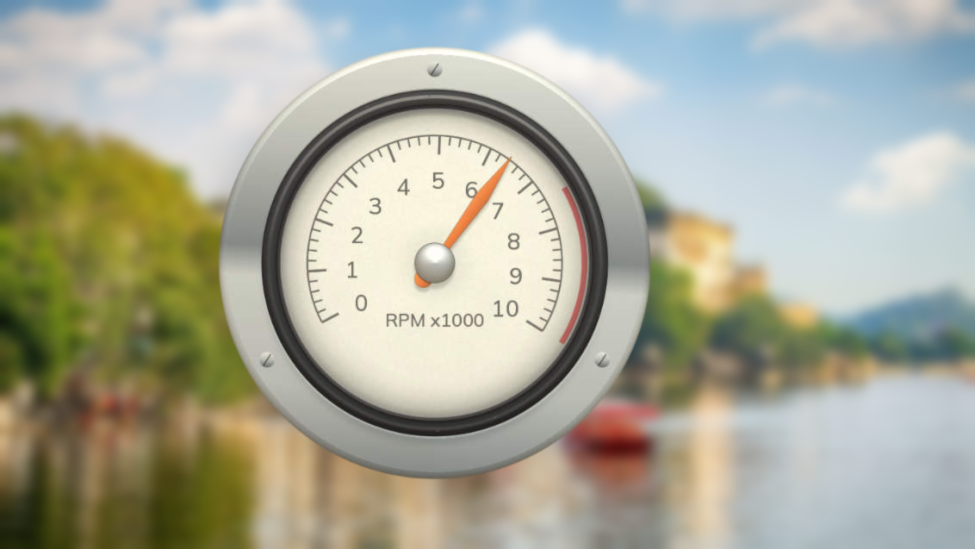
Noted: {"value": 6400, "unit": "rpm"}
